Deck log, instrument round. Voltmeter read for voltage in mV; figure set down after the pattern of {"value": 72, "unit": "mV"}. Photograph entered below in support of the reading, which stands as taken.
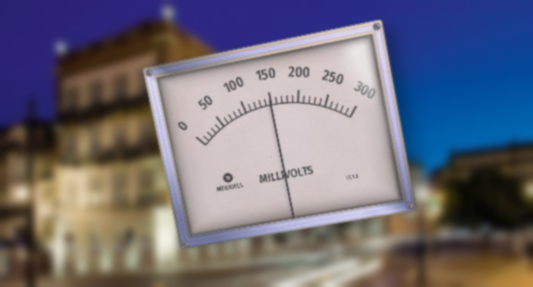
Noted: {"value": 150, "unit": "mV"}
